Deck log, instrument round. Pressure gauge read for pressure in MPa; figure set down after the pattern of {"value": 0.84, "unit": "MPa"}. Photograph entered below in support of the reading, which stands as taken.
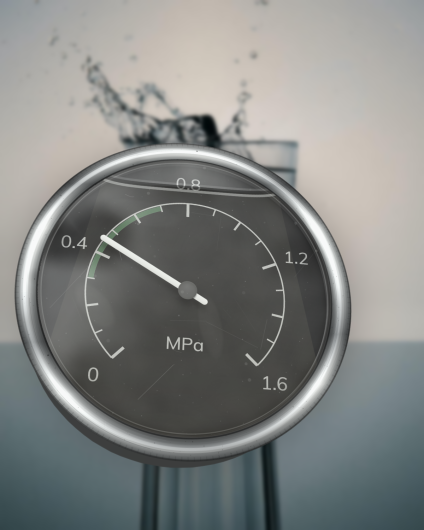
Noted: {"value": 0.45, "unit": "MPa"}
